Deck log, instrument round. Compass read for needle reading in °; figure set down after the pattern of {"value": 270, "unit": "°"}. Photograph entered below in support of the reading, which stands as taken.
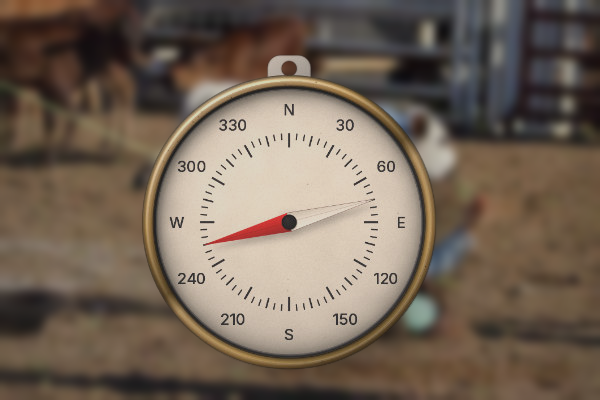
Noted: {"value": 255, "unit": "°"}
